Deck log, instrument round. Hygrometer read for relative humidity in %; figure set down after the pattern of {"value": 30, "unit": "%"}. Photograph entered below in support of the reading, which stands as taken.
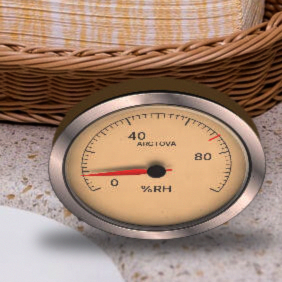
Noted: {"value": 10, "unit": "%"}
